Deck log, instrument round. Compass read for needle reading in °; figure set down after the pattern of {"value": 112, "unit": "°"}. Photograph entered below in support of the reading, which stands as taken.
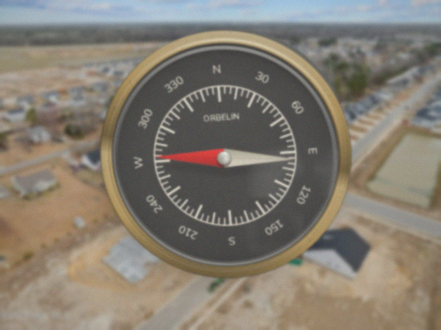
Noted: {"value": 275, "unit": "°"}
